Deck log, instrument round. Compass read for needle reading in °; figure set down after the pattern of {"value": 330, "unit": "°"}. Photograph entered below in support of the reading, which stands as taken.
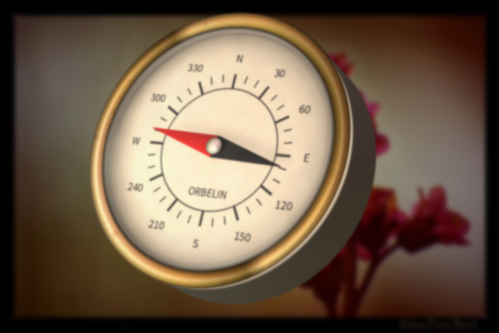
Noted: {"value": 280, "unit": "°"}
